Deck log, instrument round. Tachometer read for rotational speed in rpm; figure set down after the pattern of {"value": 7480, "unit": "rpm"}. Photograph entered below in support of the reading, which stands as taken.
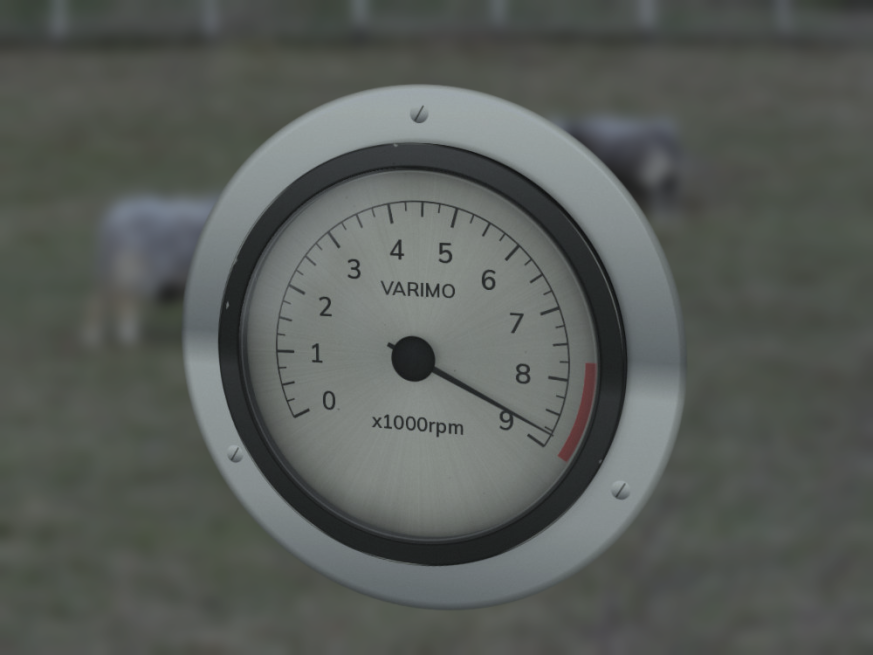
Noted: {"value": 8750, "unit": "rpm"}
